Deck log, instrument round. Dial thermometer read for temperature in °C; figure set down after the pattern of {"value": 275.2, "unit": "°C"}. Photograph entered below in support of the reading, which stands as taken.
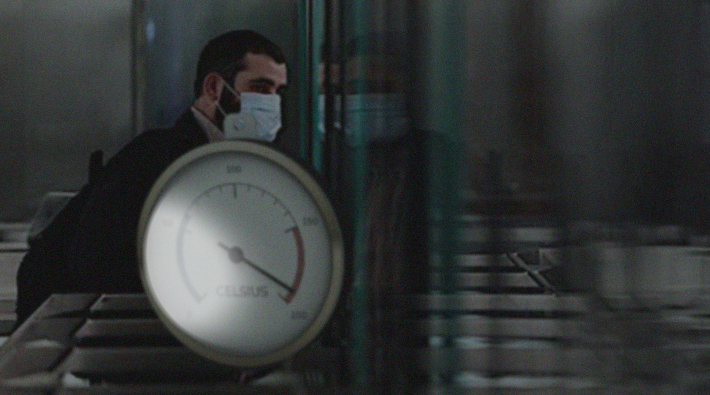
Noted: {"value": 190, "unit": "°C"}
